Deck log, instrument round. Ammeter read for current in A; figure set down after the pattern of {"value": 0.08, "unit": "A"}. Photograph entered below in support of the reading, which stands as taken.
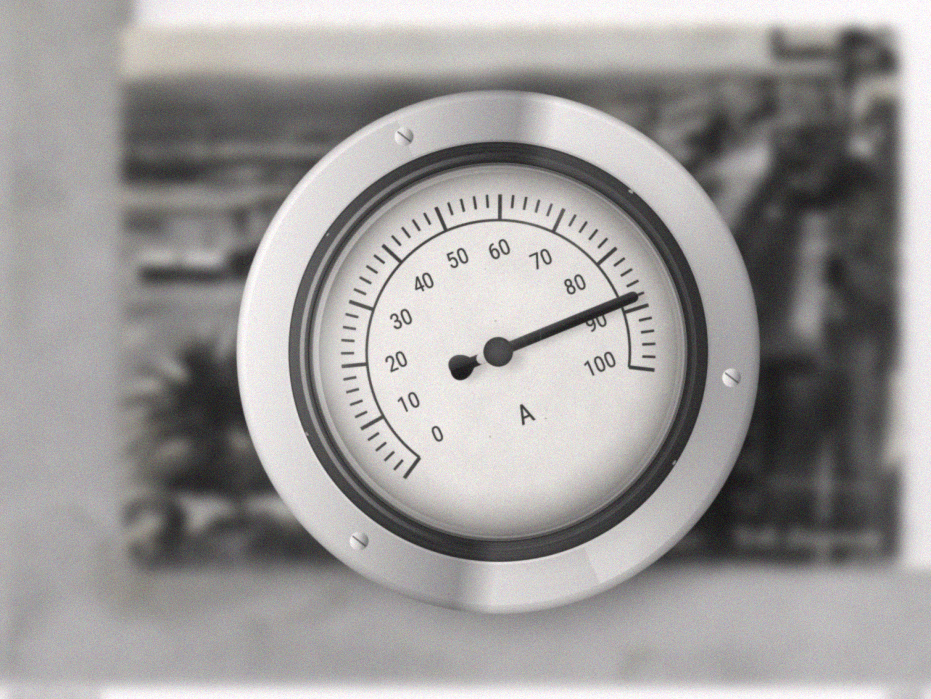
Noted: {"value": 88, "unit": "A"}
